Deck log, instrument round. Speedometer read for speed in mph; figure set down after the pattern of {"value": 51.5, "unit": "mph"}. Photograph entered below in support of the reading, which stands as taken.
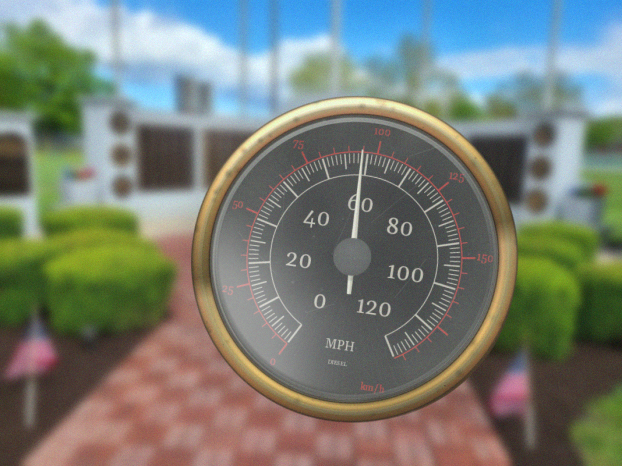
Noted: {"value": 59, "unit": "mph"}
